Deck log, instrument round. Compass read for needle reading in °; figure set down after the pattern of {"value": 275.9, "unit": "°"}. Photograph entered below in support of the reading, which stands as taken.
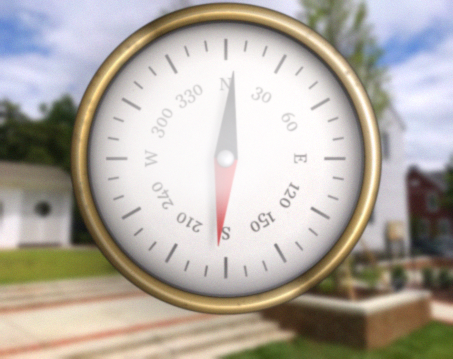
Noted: {"value": 185, "unit": "°"}
